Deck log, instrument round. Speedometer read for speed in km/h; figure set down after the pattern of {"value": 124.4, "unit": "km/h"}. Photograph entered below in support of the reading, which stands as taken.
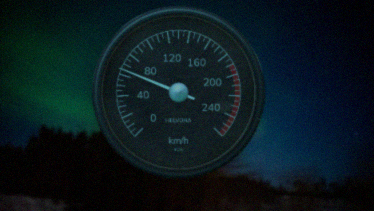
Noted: {"value": 65, "unit": "km/h"}
